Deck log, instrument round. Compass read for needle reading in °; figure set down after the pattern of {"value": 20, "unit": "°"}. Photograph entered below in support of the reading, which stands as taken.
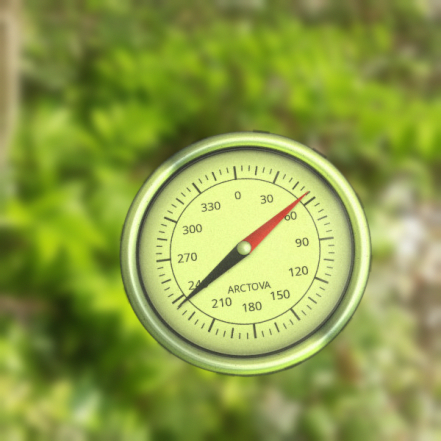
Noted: {"value": 55, "unit": "°"}
